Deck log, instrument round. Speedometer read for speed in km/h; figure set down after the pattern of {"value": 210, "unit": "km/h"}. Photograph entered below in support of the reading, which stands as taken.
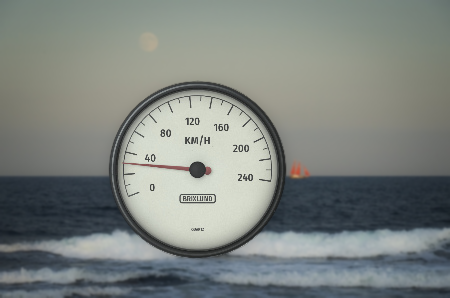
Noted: {"value": 30, "unit": "km/h"}
